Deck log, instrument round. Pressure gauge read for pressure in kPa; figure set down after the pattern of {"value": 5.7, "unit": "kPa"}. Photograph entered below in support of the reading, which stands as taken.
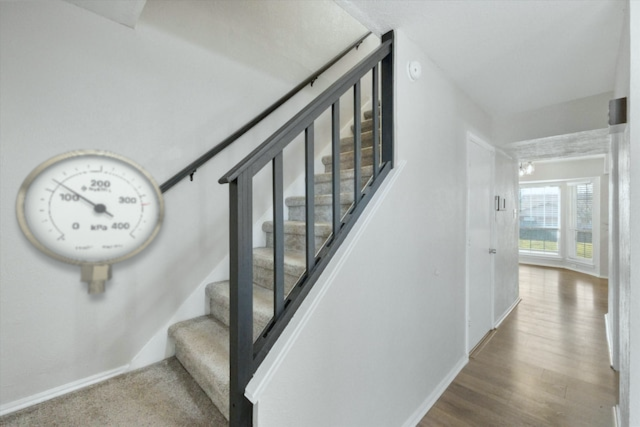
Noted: {"value": 120, "unit": "kPa"}
